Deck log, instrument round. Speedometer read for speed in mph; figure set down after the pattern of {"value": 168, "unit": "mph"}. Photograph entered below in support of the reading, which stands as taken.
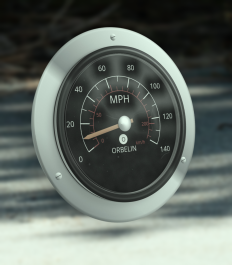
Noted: {"value": 10, "unit": "mph"}
